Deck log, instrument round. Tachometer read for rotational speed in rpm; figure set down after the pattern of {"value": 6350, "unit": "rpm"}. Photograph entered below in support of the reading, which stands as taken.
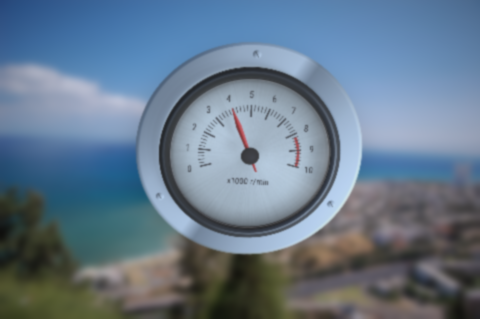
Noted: {"value": 4000, "unit": "rpm"}
